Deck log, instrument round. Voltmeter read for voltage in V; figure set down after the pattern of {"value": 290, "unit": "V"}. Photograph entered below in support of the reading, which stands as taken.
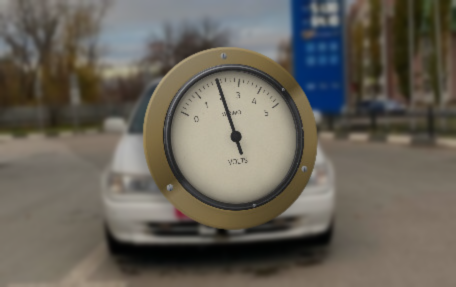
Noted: {"value": 2, "unit": "V"}
